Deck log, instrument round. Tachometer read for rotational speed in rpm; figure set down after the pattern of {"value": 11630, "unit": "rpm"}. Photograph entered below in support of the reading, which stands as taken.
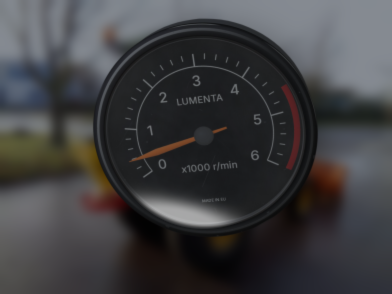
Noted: {"value": 400, "unit": "rpm"}
